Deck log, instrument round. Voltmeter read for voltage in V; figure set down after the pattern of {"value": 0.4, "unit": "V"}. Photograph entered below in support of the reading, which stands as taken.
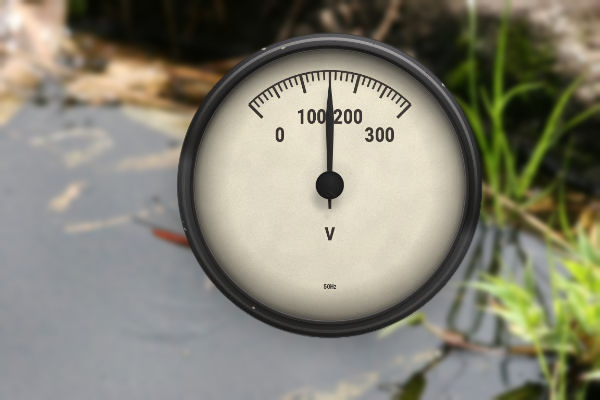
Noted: {"value": 150, "unit": "V"}
